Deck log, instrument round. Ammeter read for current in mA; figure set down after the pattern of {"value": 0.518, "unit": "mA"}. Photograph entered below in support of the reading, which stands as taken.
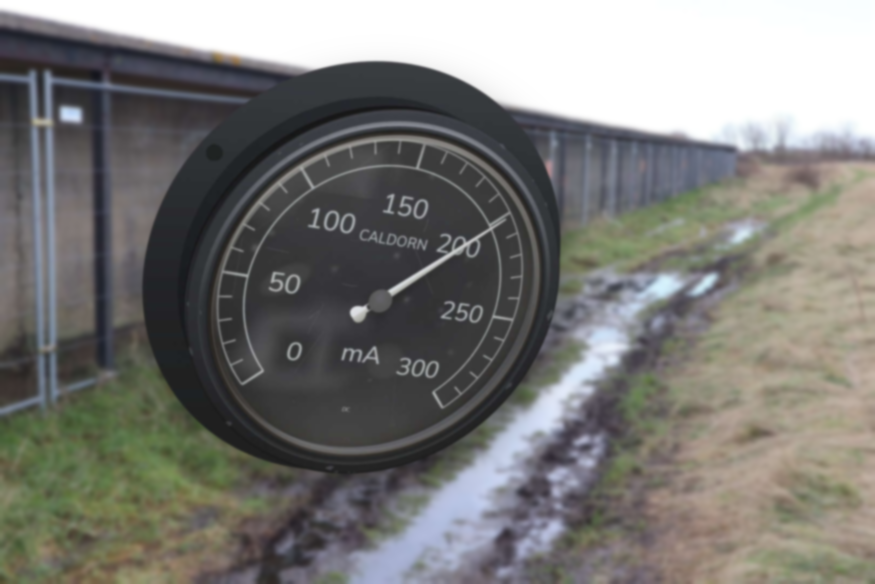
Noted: {"value": 200, "unit": "mA"}
